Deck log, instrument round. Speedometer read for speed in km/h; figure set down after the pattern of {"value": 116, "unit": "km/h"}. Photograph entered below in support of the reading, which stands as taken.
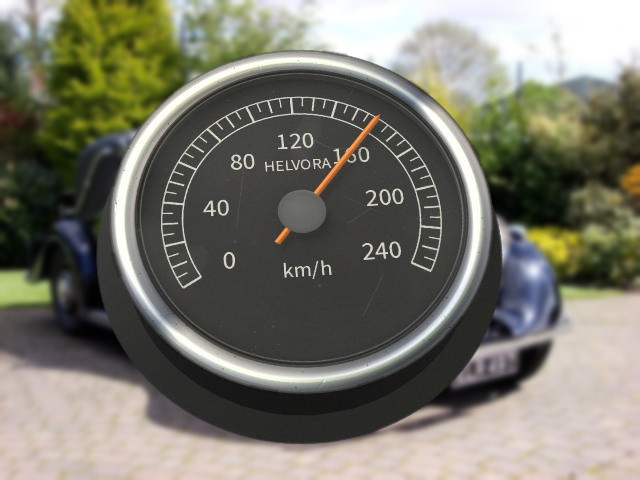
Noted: {"value": 160, "unit": "km/h"}
